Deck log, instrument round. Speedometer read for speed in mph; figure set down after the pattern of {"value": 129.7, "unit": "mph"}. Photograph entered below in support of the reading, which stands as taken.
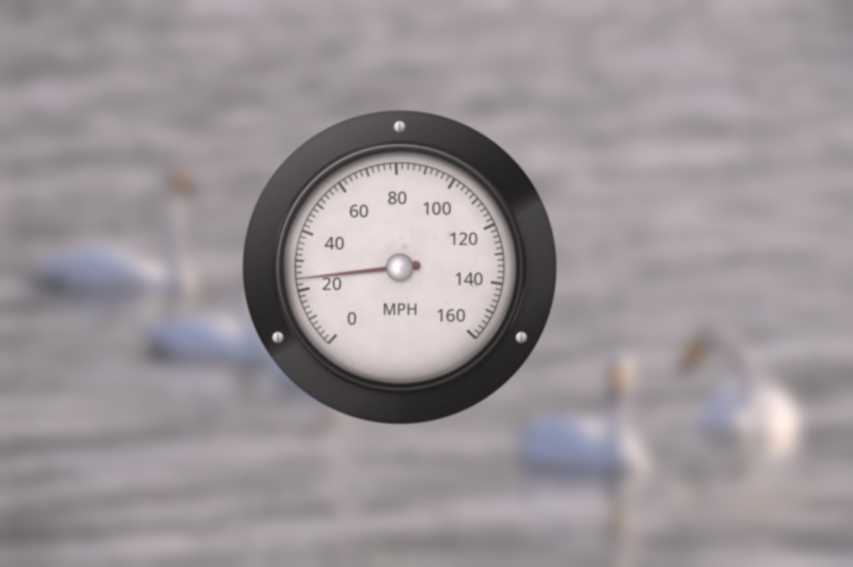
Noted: {"value": 24, "unit": "mph"}
